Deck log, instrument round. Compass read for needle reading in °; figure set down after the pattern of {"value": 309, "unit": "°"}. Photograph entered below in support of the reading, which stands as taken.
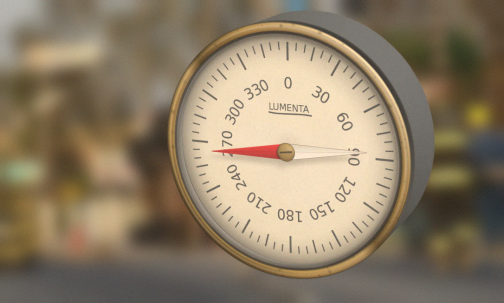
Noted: {"value": 265, "unit": "°"}
